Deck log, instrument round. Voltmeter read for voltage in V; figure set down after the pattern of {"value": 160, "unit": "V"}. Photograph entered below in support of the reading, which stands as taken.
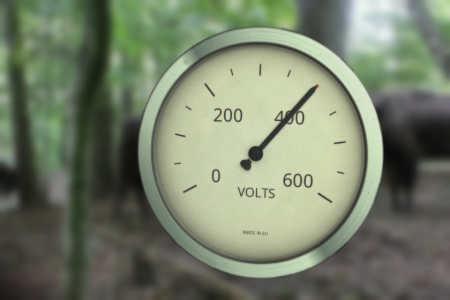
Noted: {"value": 400, "unit": "V"}
